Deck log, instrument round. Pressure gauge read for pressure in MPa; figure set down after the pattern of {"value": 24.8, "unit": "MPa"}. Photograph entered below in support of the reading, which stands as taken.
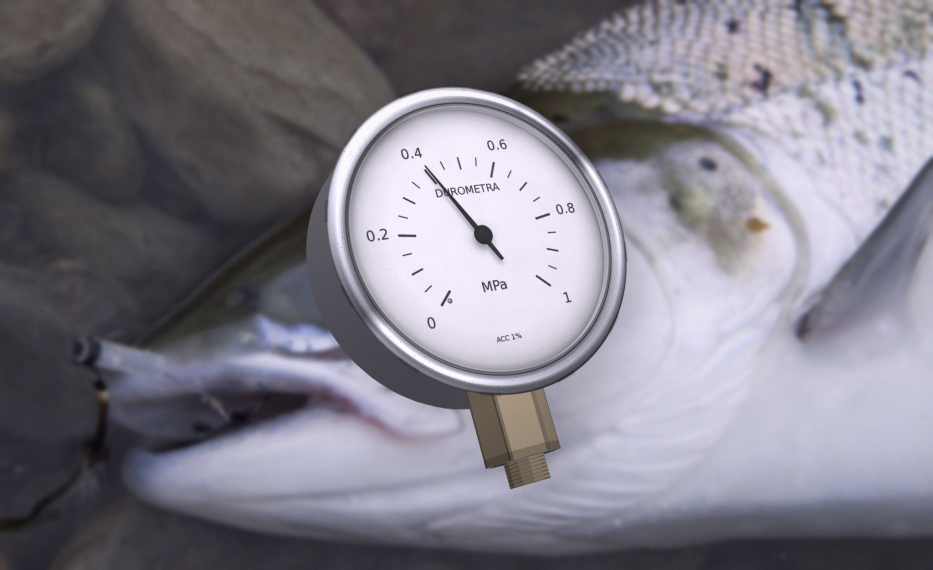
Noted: {"value": 0.4, "unit": "MPa"}
